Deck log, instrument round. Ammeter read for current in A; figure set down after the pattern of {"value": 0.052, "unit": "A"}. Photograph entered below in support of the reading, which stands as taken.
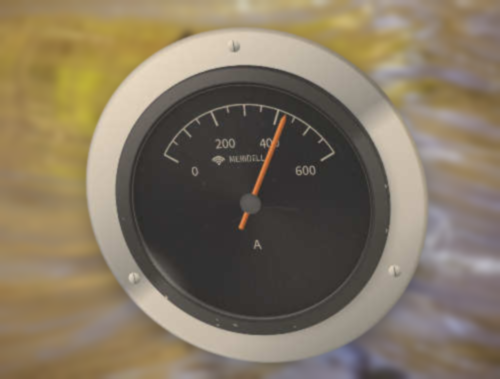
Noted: {"value": 425, "unit": "A"}
